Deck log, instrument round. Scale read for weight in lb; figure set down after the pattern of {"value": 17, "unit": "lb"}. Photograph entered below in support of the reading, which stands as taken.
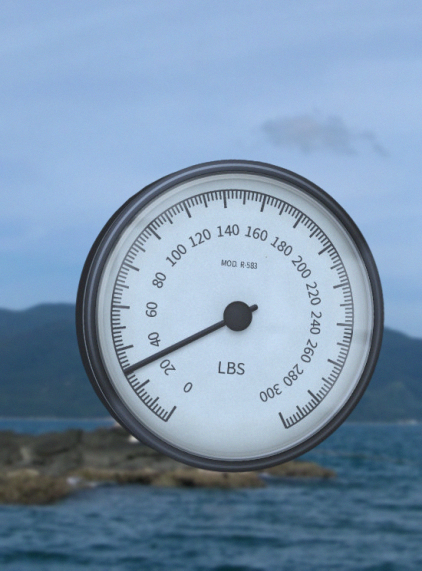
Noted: {"value": 30, "unit": "lb"}
